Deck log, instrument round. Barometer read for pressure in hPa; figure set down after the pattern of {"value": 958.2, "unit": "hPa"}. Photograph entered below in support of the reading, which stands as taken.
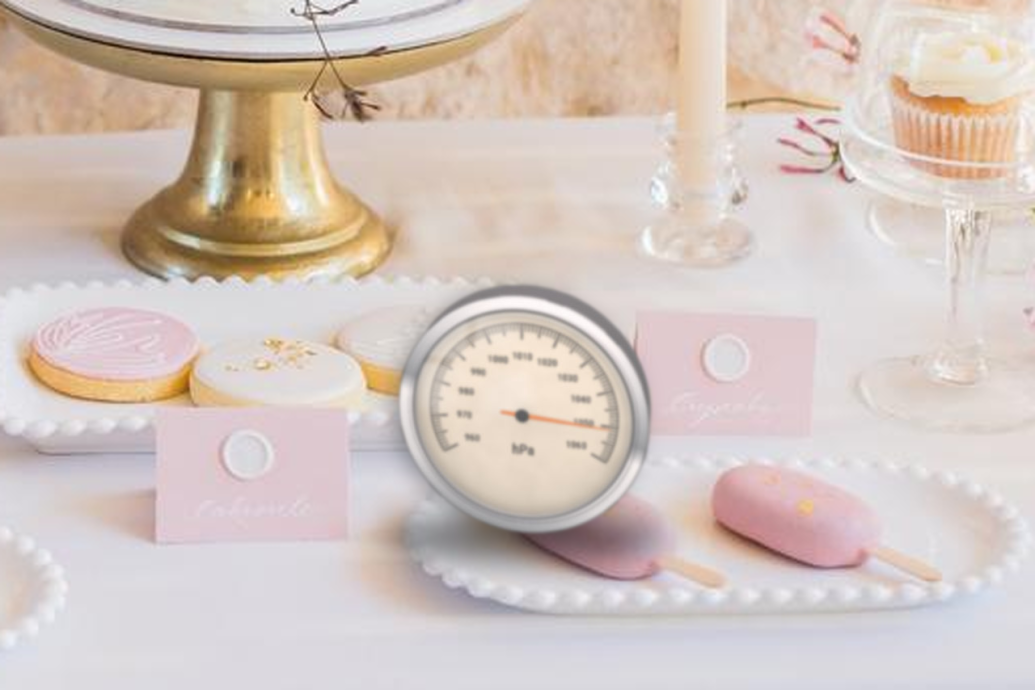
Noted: {"value": 1050, "unit": "hPa"}
